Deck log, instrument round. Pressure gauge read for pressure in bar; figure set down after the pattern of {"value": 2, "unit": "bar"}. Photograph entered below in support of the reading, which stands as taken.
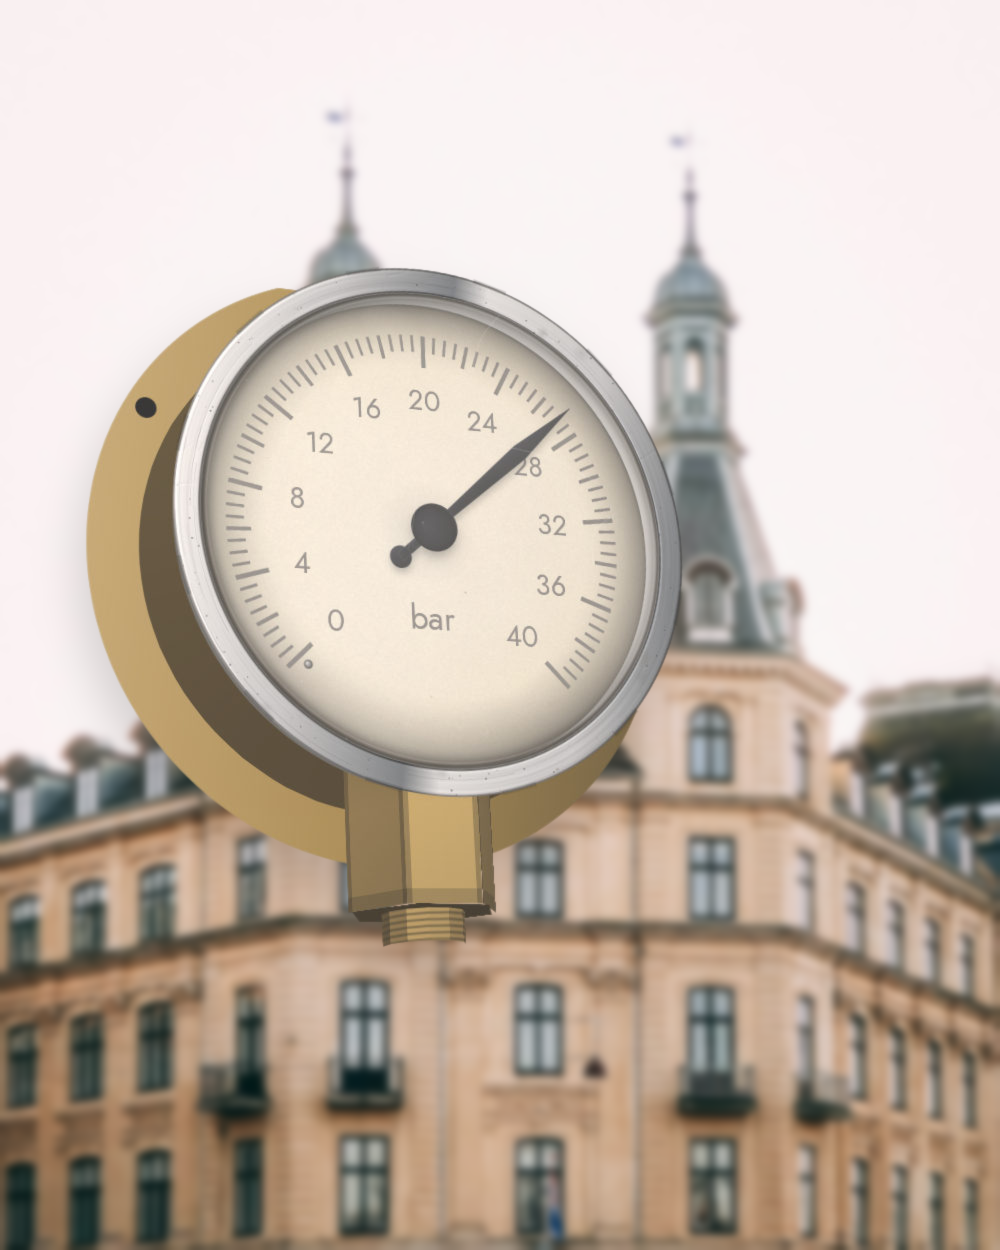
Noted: {"value": 27, "unit": "bar"}
